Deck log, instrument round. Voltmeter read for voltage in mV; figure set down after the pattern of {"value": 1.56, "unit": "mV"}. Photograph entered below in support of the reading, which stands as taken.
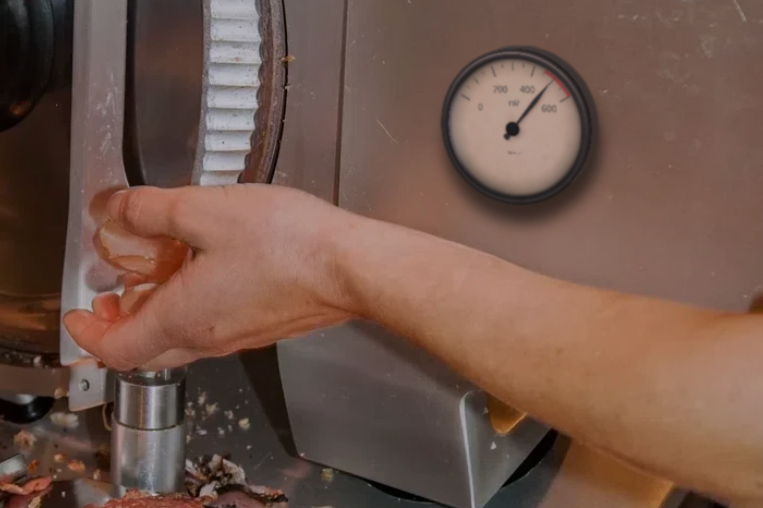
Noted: {"value": 500, "unit": "mV"}
